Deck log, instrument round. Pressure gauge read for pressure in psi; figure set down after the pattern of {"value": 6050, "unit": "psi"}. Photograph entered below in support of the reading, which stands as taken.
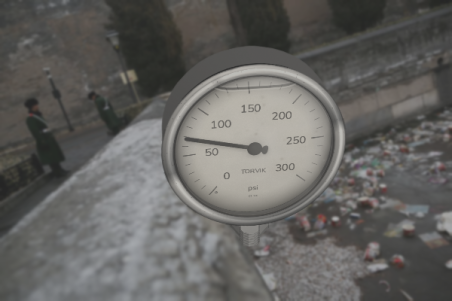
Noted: {"value": 70, "unit": "psi"}
